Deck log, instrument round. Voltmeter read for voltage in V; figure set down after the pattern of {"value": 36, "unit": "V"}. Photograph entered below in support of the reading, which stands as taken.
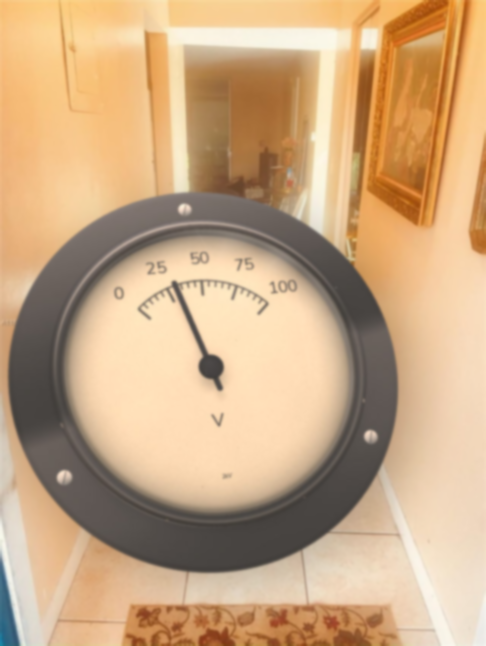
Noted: {"value": 30, "unit": "V"}
